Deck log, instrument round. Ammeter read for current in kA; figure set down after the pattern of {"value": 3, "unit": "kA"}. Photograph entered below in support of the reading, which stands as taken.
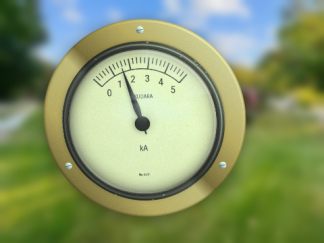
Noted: {"value": 1.6, "unit": "kA"}
